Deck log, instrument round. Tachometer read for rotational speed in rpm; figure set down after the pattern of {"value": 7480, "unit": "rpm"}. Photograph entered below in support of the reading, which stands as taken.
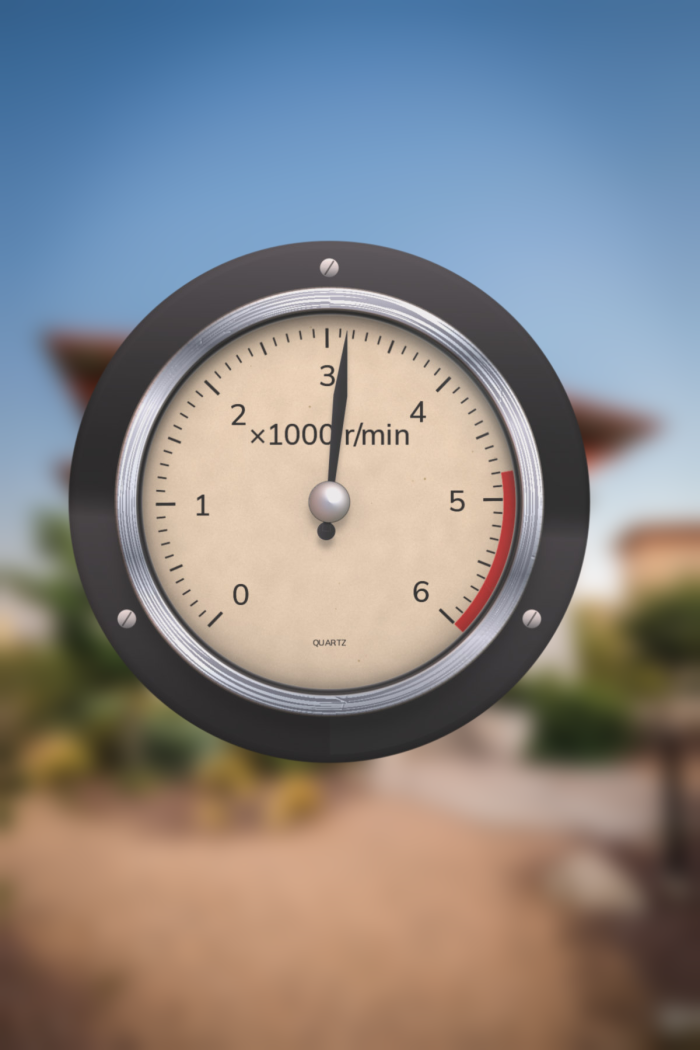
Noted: {"value": 3150, "unit": "rpm"}
